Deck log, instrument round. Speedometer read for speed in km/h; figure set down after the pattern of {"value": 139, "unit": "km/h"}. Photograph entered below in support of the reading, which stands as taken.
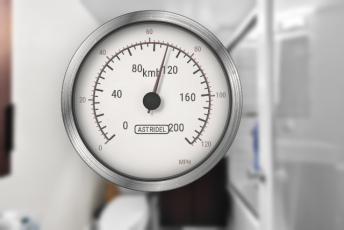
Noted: {"value": 110, "unit": "km/h"}
